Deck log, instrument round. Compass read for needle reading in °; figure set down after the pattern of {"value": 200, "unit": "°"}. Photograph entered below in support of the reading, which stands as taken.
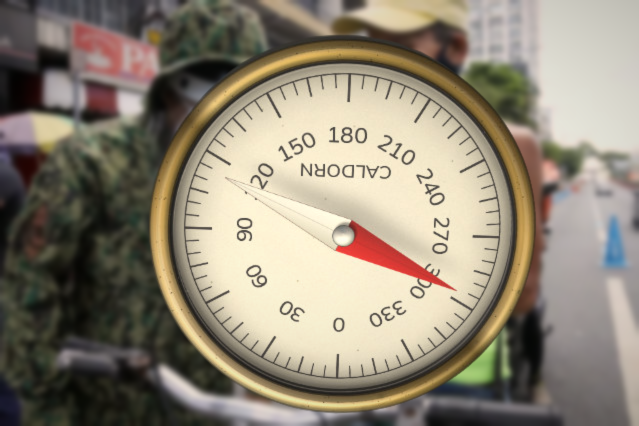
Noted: {"value": 295, "unit": "°"}
